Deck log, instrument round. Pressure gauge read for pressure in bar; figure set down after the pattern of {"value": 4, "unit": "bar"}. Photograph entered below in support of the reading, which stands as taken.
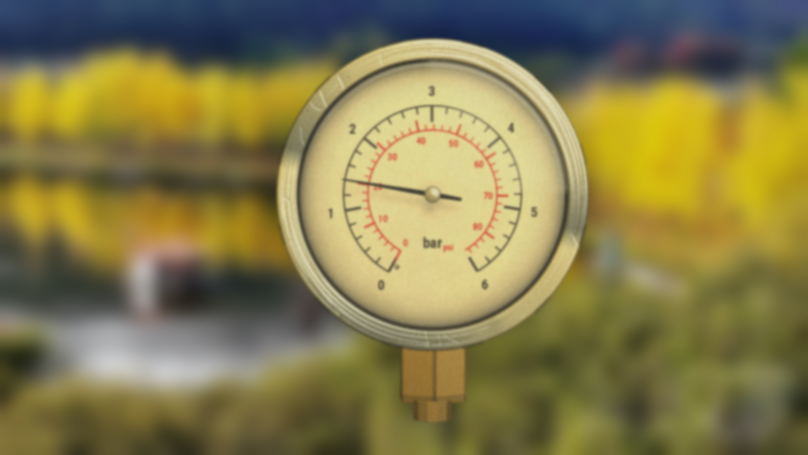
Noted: {"value": 1.4, "unit": "bar"}
